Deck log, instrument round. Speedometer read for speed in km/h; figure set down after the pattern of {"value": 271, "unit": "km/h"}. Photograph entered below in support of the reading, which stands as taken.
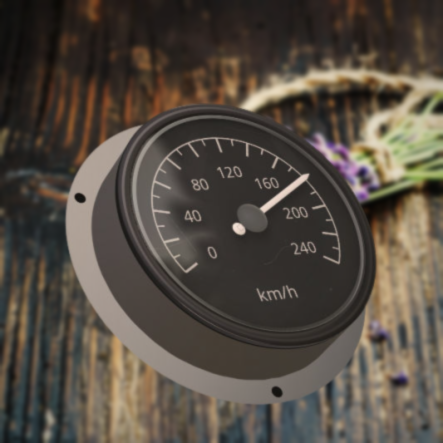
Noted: {"value": 180, "unit": "km/h"}
